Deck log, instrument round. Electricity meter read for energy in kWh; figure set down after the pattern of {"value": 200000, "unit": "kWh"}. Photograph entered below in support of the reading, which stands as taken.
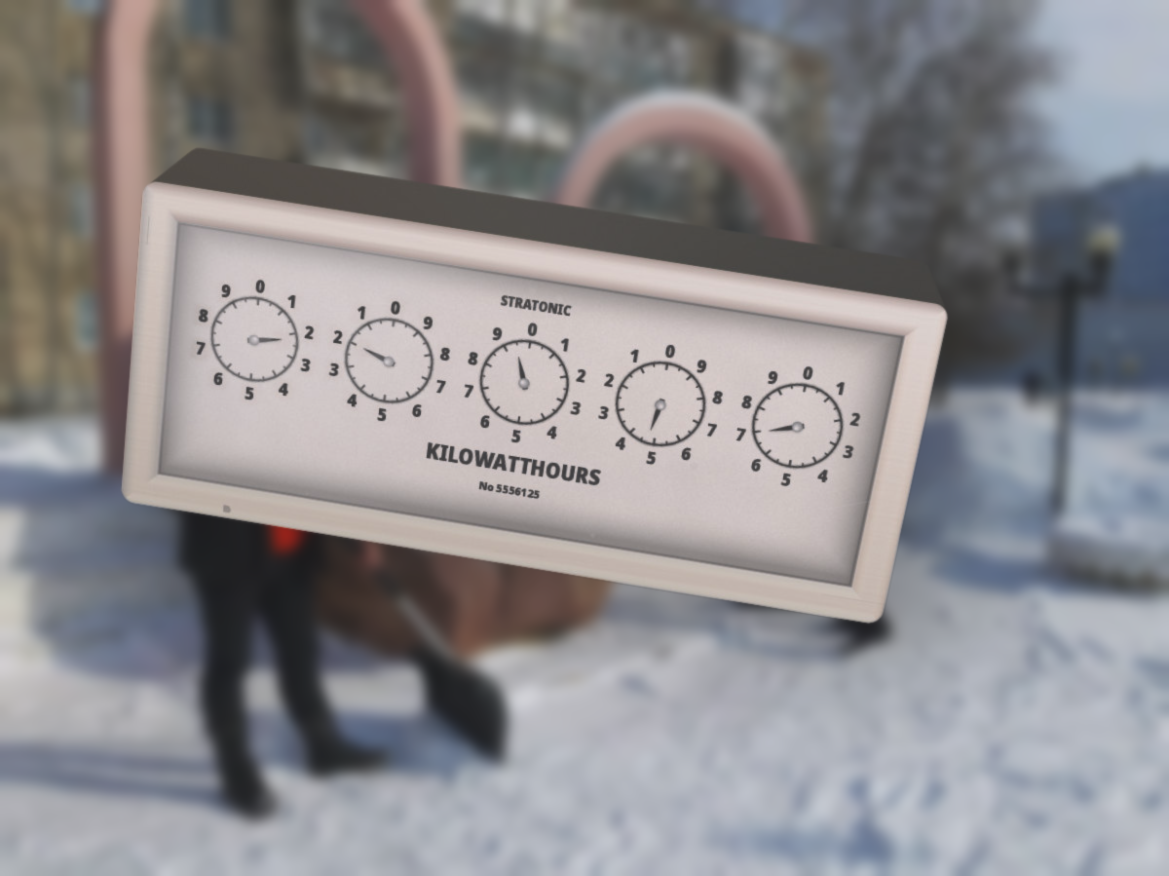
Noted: {"value": 21947, "unit": "kWh"}
